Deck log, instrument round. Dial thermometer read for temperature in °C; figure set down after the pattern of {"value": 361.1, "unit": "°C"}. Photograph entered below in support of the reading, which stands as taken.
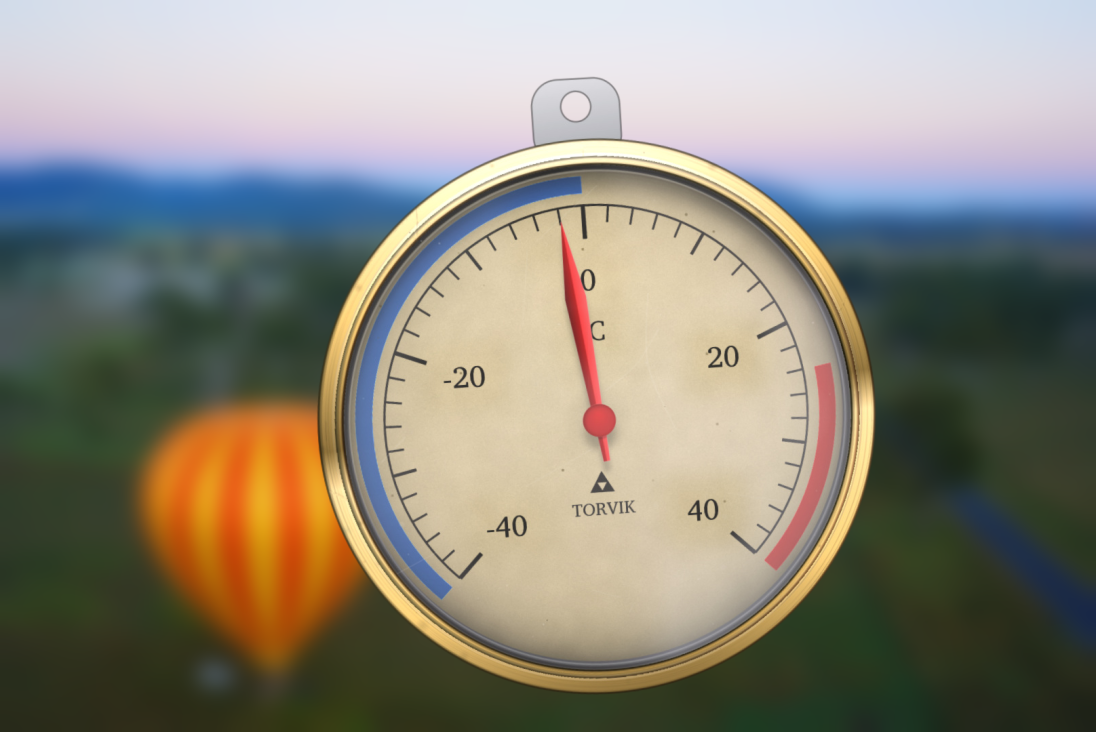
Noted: {"value": -2, "unit": "°C"}
